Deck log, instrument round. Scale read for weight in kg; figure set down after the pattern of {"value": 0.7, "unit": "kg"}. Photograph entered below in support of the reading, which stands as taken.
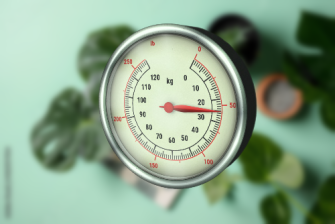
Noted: {"value": 25, "unit": "kg"}
